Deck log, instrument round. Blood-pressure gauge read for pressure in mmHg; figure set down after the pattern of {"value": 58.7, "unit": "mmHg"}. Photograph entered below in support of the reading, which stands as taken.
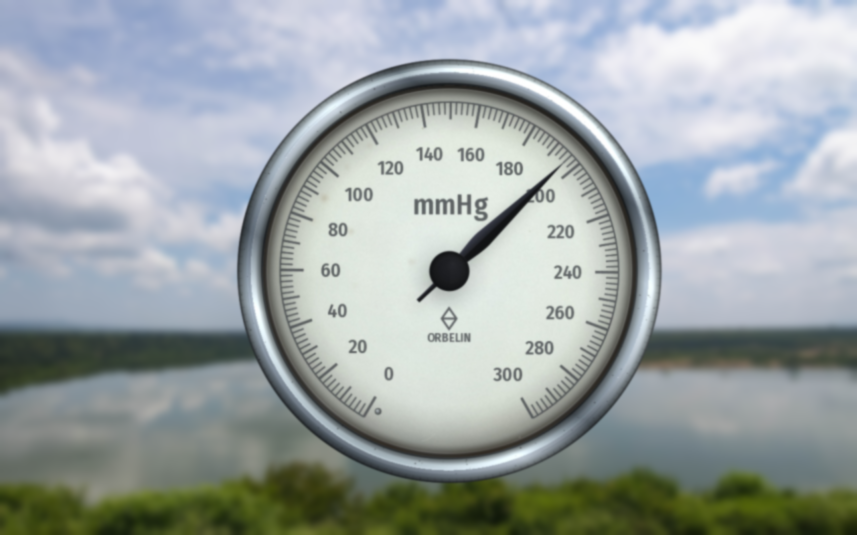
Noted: {"value": 196, "unit": "mmHg"}
